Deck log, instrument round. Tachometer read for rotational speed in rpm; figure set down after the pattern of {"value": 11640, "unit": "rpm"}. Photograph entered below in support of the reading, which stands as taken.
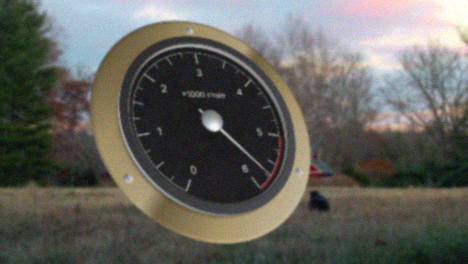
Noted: {"value": 5750, "unit": "rpm"}
